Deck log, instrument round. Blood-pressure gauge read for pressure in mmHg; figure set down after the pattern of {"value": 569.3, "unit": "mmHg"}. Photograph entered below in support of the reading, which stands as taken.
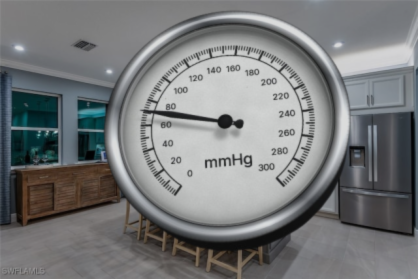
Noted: {"value": 70, "unit": "mmHg"}
